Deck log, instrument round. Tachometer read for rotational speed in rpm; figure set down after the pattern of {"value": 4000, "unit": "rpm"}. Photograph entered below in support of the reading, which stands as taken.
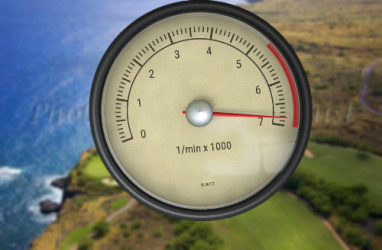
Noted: {"value": 6800, "unit": "rpm"}
